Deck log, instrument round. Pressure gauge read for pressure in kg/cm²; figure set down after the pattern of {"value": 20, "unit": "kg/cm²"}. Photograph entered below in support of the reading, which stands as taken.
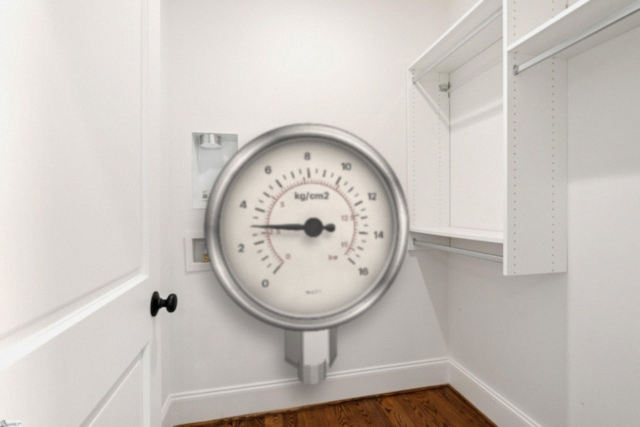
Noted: {"value": 3, "unit": "kg/cm²"}
